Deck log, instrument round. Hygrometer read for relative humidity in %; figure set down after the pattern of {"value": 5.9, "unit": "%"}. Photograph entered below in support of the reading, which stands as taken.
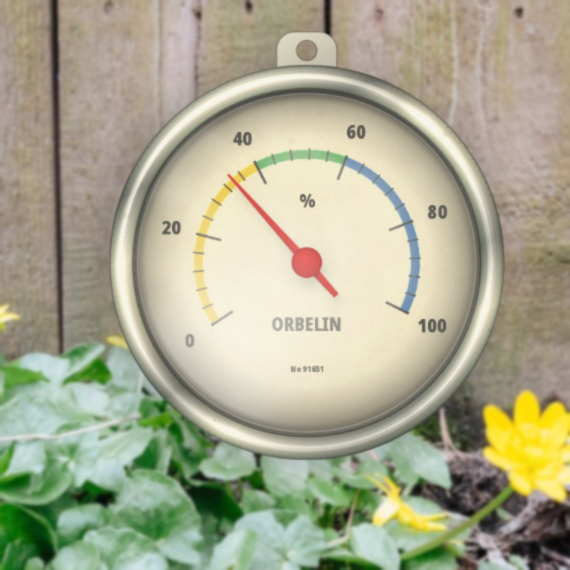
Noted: {"value": 34, "unit": "%"}
